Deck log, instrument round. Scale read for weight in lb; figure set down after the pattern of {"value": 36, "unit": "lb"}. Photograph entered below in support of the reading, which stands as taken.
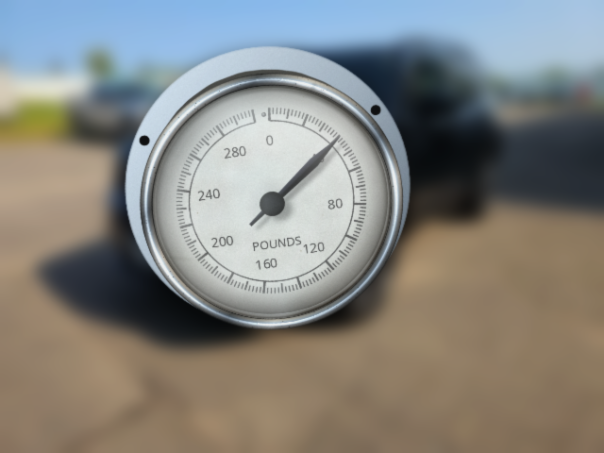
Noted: {"value": 40, "unit": "lb"}
